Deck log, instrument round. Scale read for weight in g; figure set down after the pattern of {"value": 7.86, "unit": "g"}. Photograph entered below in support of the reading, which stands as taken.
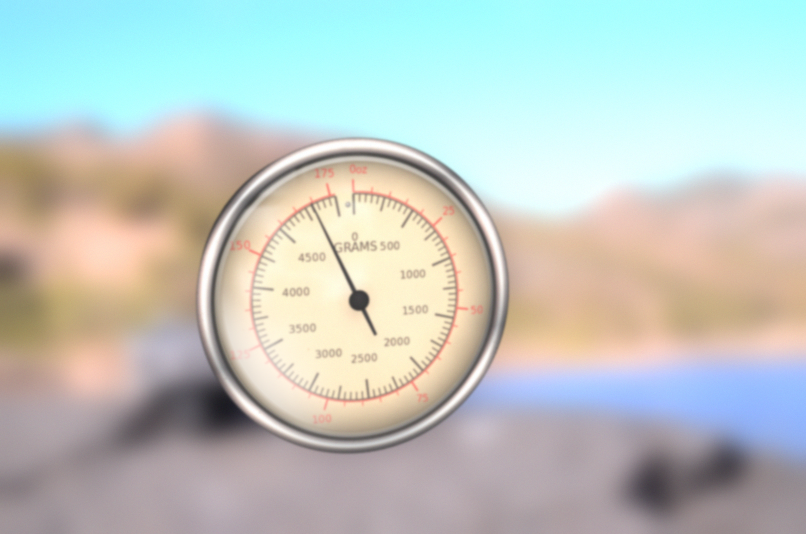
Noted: {"value": 4800, "unit": "g"}
